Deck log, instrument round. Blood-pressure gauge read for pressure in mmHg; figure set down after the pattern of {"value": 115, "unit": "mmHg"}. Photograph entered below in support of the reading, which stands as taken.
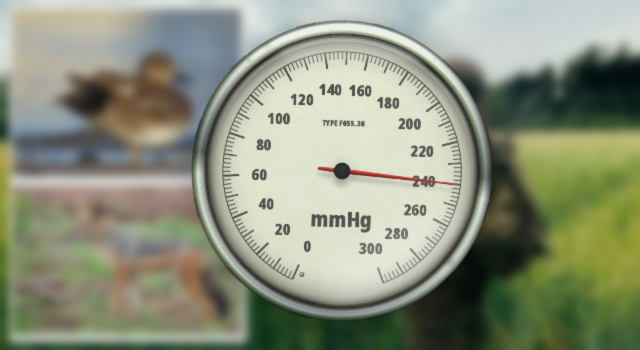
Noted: {"value": 240, "unit": "mmHg"}
